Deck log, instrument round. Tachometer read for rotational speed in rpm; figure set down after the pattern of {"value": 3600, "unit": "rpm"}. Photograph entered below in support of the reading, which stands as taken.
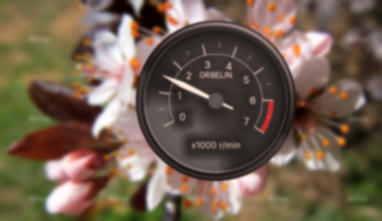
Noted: {"value": 1500, "unit": "rpm"}
